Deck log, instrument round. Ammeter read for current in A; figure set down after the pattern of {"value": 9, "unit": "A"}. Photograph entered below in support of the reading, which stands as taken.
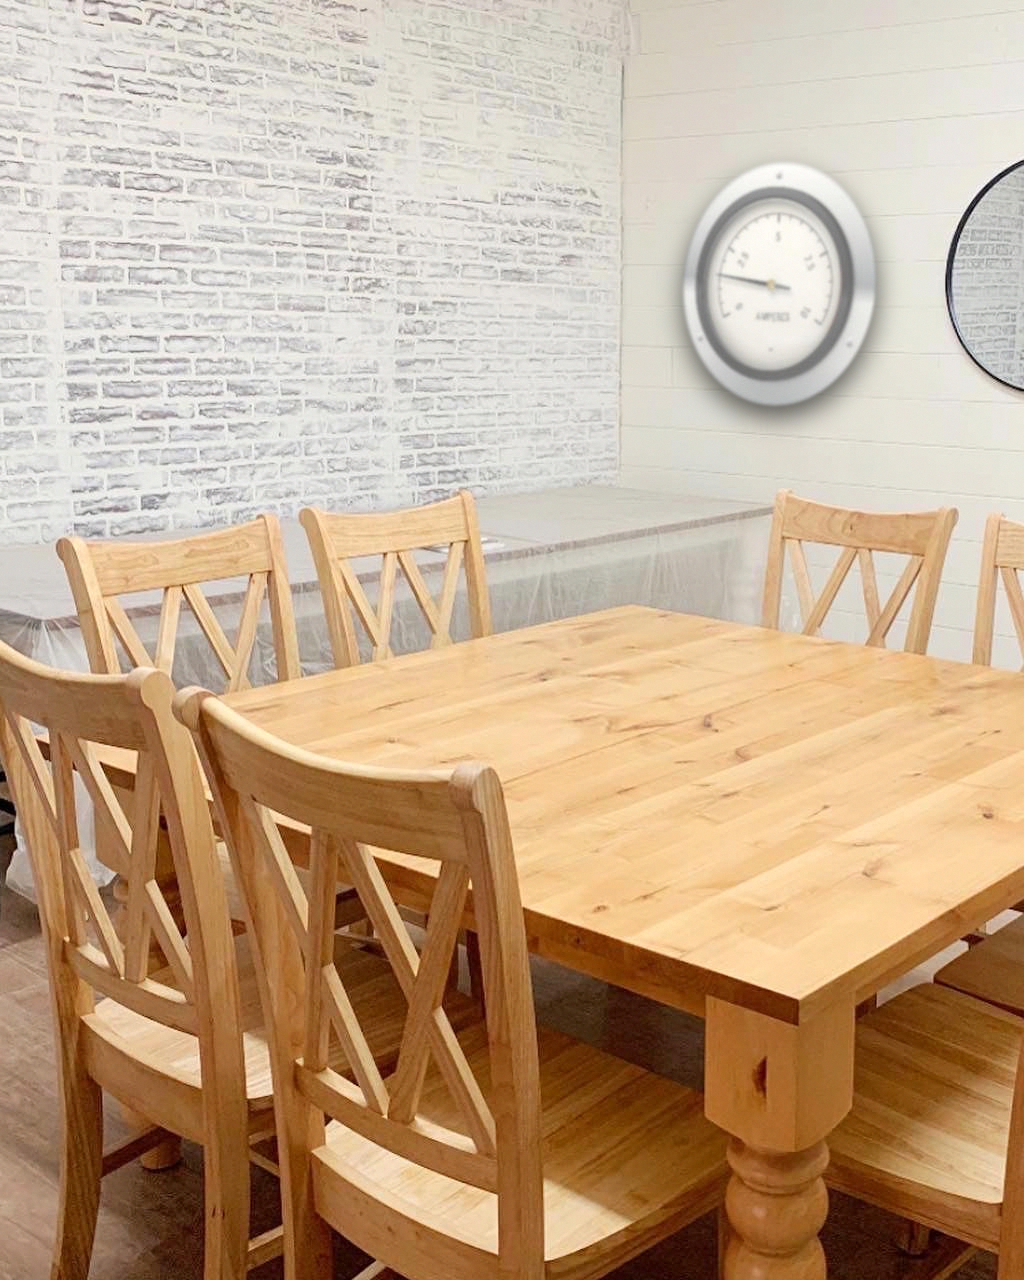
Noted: {"value": 1.5, "unit": "A"}
